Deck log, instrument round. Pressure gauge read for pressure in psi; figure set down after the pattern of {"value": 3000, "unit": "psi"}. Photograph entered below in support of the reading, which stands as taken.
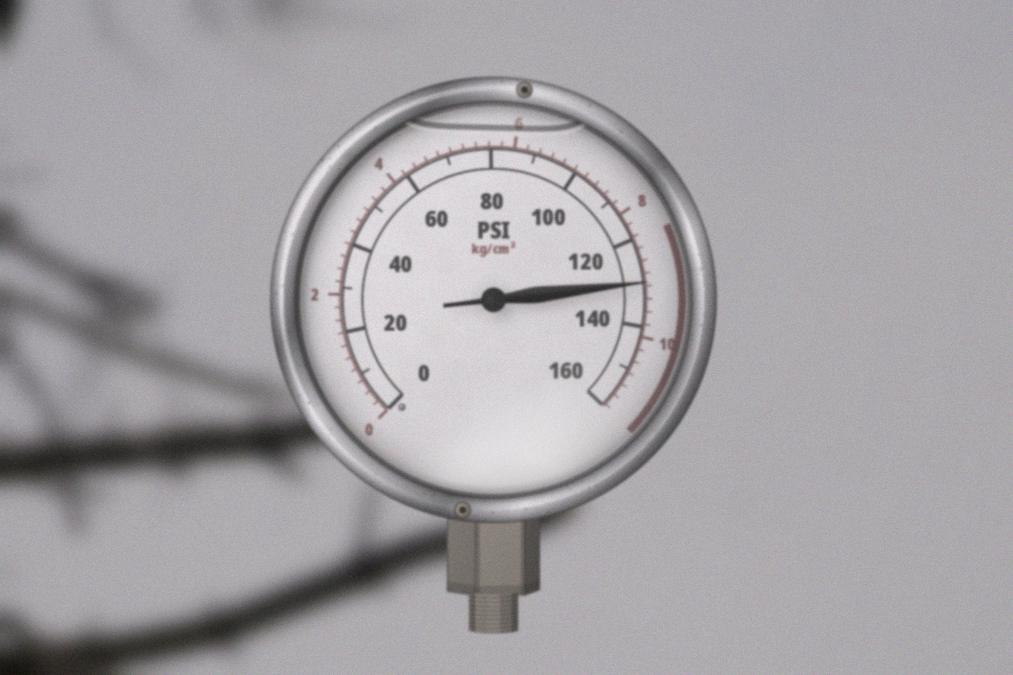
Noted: {"value": 130, "unit": "psi"}
